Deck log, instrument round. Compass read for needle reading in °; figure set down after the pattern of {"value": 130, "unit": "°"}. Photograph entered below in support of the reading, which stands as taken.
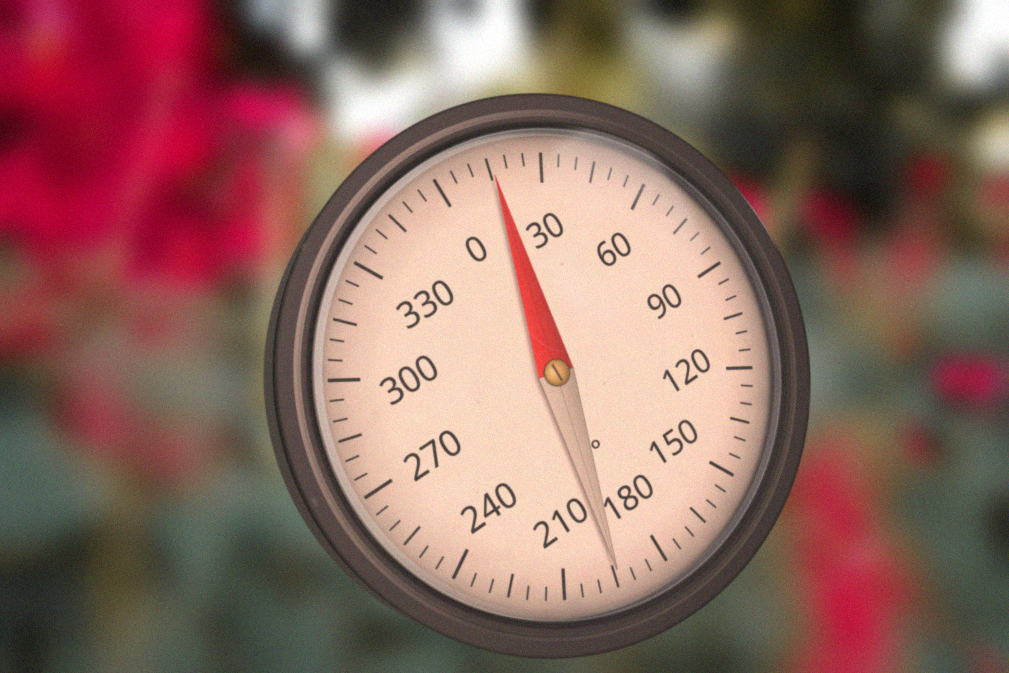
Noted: {"value": 15, "unit": "°"}
